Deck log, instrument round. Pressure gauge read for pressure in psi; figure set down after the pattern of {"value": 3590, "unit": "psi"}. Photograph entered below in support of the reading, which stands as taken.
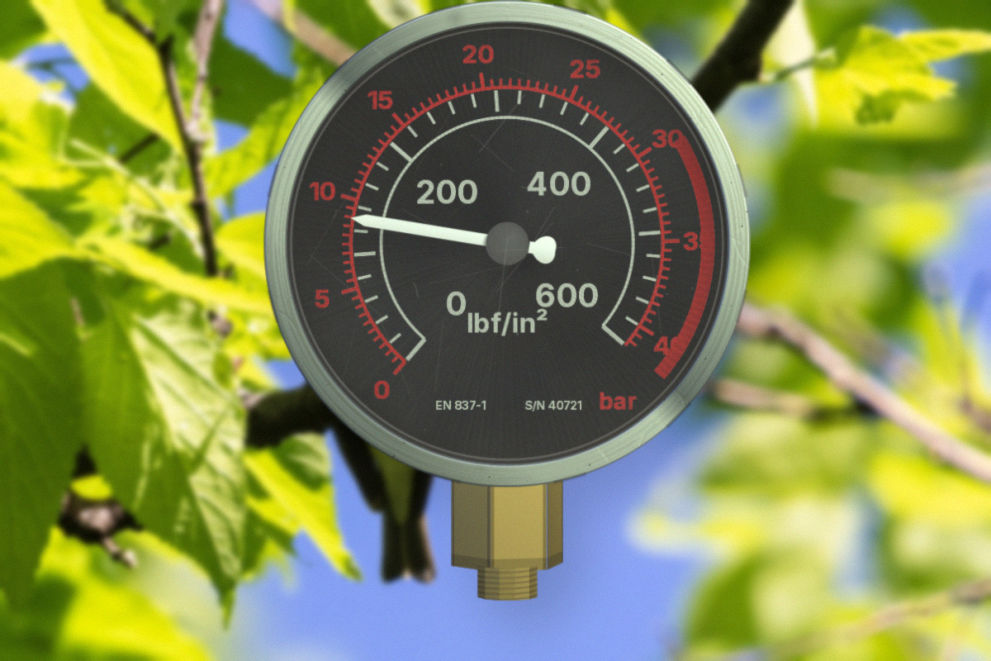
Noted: {"value": 130, "unit": "psi"}
